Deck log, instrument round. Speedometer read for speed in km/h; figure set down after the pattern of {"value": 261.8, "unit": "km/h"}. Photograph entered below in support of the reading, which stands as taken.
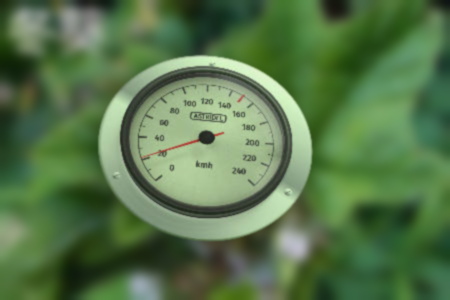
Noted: {"value": 20, "unit": "km/h"}
